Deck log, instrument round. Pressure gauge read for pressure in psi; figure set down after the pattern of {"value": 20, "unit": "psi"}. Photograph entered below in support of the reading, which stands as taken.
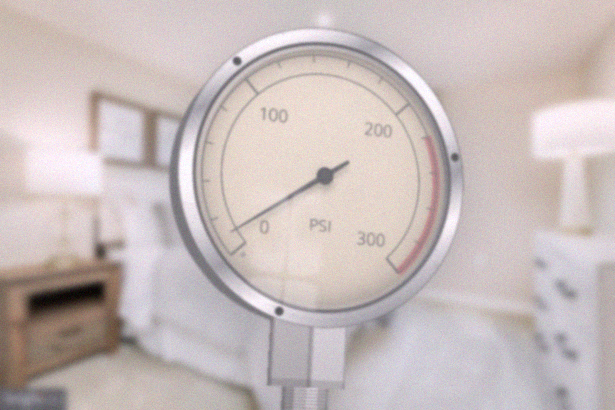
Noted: {"value": 10, "unit": "psi"}
